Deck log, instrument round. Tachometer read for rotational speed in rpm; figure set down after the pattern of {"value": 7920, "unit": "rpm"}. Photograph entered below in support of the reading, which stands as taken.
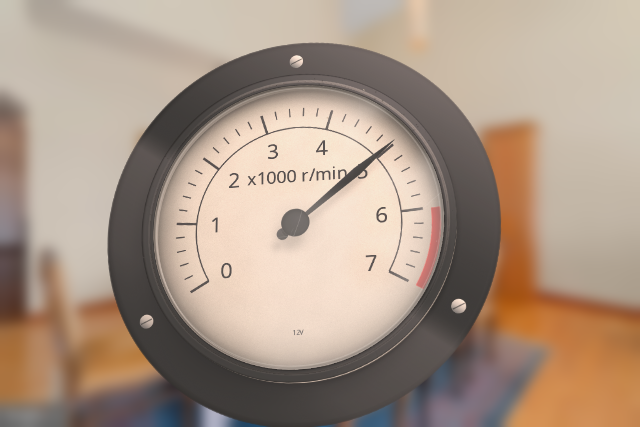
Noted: {"value": 5000, "unit": "rpm"}
